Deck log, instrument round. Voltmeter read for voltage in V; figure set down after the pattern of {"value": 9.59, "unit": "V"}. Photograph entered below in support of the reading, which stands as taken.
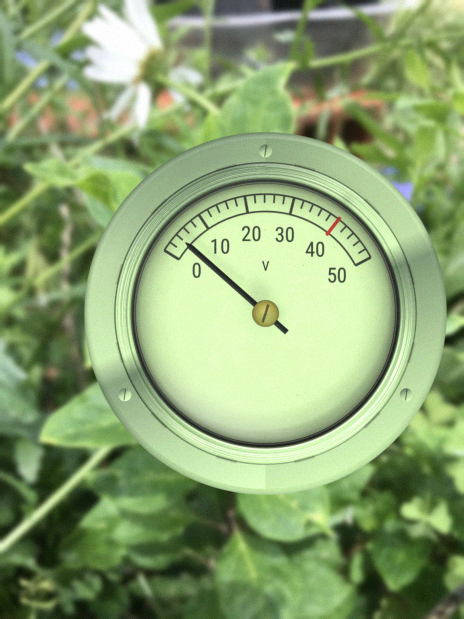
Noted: {"value": 4, "unit": "V"}
